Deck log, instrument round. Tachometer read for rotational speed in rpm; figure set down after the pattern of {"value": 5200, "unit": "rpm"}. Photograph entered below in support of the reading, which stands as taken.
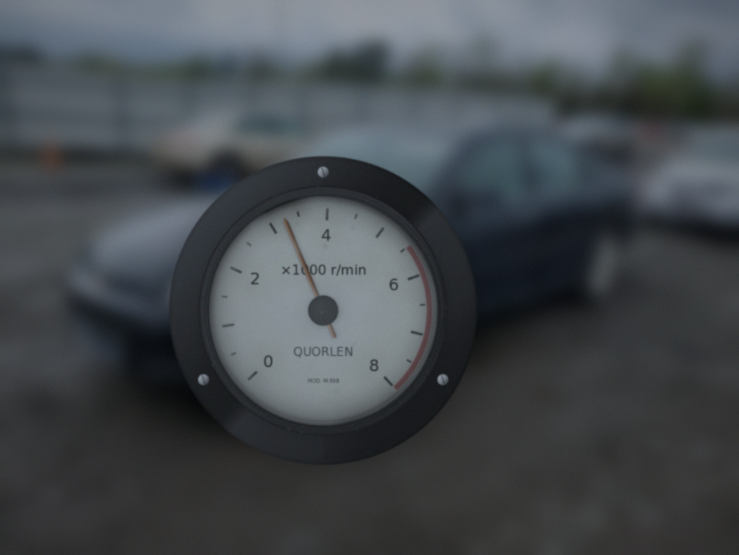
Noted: {"value": 3250, "unit": "rpm"}
